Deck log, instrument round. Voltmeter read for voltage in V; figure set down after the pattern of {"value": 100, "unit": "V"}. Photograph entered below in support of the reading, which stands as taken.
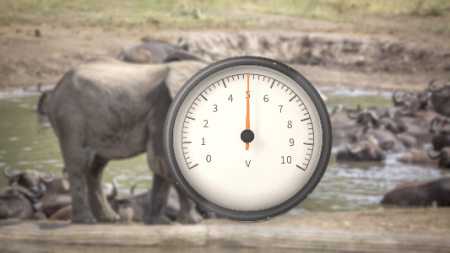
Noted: {"value": 5, "unit": "V"}
